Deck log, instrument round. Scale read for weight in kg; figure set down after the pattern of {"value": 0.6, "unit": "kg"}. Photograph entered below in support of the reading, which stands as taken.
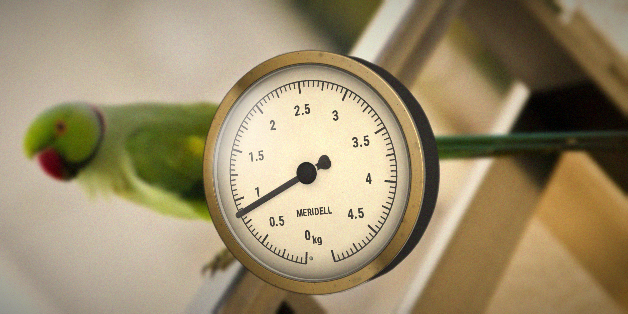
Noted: {"value": 0.85, "unit": "kg"}
